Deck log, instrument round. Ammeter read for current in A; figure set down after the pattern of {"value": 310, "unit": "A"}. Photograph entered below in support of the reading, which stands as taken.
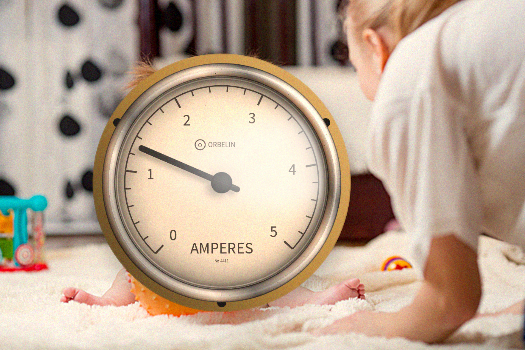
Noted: {"value": 1.3, "unit": "A"}
